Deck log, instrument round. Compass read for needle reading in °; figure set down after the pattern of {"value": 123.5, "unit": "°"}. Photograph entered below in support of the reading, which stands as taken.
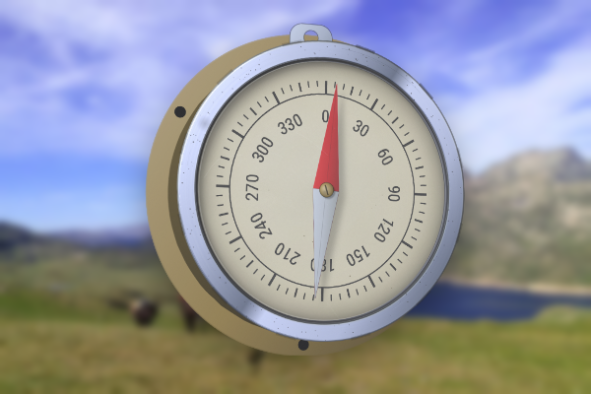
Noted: {"value": 5, "unit": "°"}
